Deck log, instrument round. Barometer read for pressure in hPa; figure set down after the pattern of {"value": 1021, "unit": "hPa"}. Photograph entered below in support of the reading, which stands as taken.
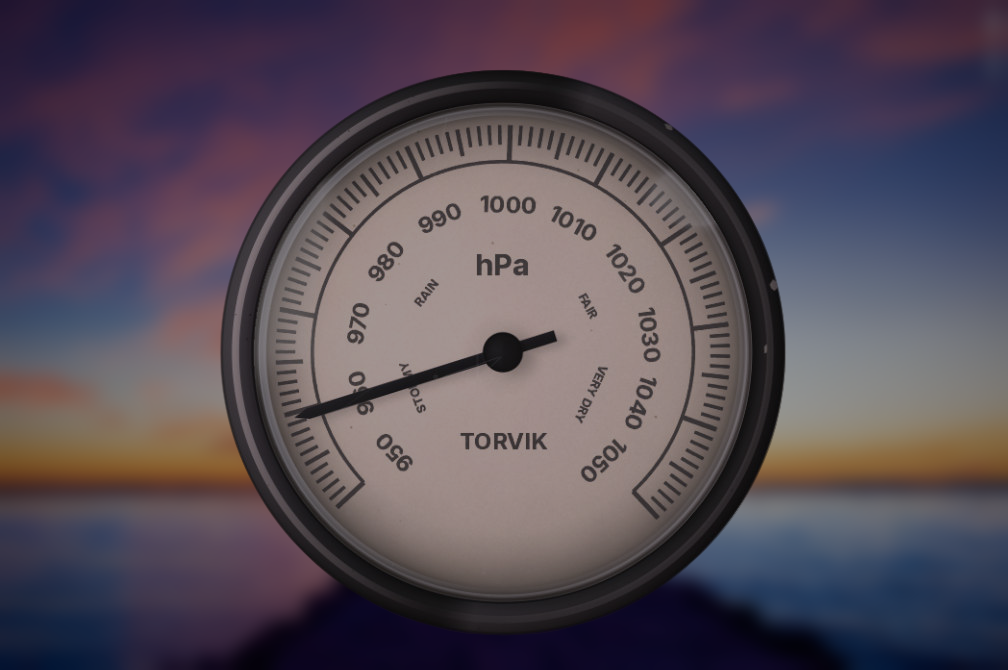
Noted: {"value": 959.5, "unit": "hPa"}
